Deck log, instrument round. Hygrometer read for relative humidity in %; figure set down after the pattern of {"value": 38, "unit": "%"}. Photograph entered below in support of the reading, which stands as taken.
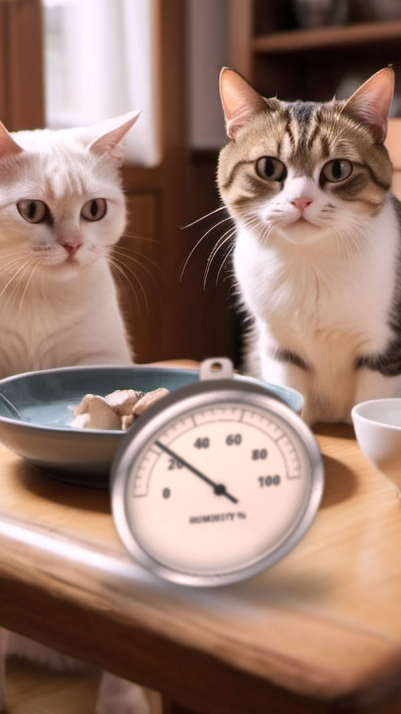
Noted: {"value": 24, "unit": "%"}
